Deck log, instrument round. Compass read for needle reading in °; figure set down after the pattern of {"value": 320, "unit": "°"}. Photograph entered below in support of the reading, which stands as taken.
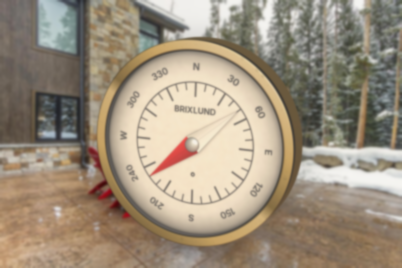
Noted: {"value": 230, "unit": "°"}
